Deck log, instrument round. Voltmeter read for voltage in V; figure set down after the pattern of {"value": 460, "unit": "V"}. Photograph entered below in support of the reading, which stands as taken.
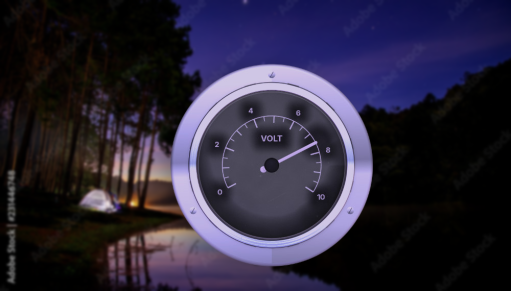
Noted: {"value": 7.5, "unit": "V"}
